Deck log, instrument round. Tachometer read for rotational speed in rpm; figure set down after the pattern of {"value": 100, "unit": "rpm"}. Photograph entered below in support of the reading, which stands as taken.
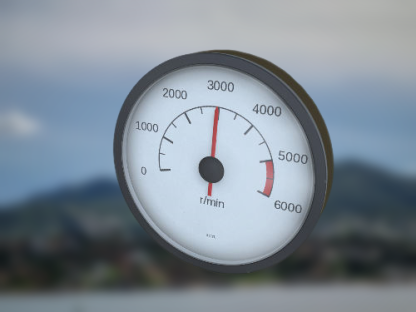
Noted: {"value": 3000, "unit": "rpm"}
